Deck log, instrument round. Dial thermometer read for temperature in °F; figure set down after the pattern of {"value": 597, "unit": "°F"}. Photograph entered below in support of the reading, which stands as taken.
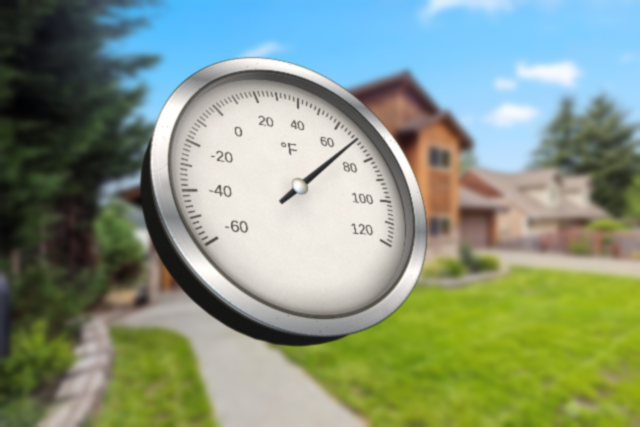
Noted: {"value": 70, "unit": "°F"}
